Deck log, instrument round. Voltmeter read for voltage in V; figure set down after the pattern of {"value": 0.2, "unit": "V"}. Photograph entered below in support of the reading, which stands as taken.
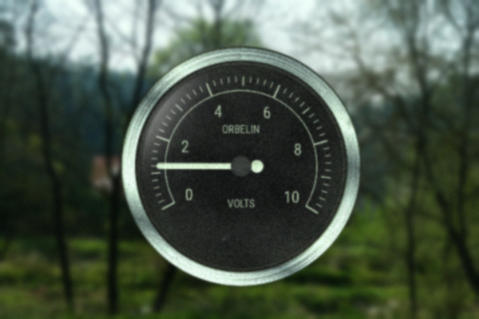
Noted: {"value": 1.2, "unit": "V"}
